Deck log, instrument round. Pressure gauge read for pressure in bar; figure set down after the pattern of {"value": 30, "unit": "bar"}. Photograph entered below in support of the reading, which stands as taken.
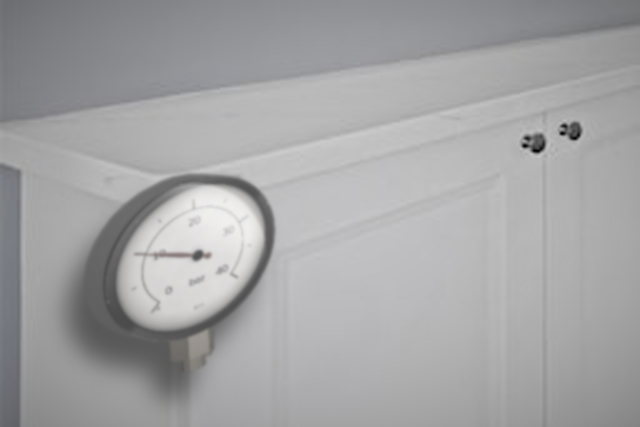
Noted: {"value": 10, "unit": "bar"}
